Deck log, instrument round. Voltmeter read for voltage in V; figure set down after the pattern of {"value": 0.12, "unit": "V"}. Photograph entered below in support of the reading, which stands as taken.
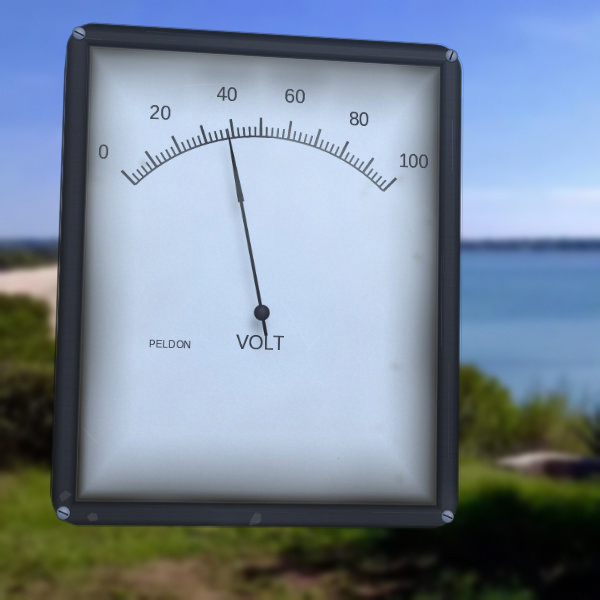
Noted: {"value": 38, "unit": "V"}
